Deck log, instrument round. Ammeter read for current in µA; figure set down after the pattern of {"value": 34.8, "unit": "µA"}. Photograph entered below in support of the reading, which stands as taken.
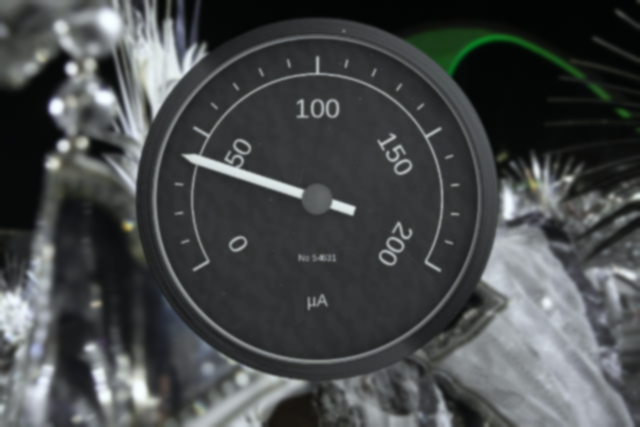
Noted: {"value": 40, "unit": "µA"}
